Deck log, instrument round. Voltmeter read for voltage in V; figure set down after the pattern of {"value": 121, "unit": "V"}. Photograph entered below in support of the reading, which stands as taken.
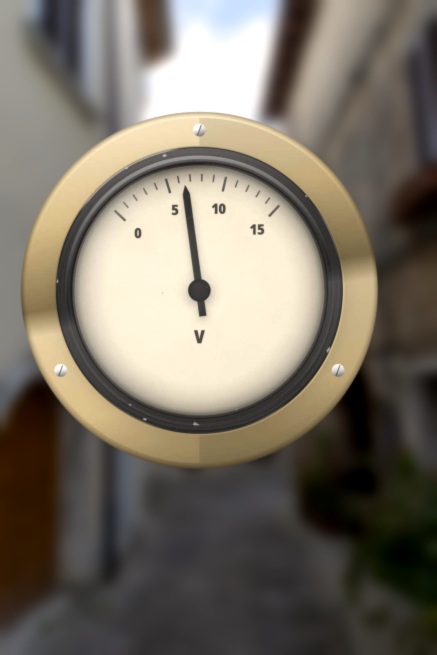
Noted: {"value": 6.5, "unit": "V"}
